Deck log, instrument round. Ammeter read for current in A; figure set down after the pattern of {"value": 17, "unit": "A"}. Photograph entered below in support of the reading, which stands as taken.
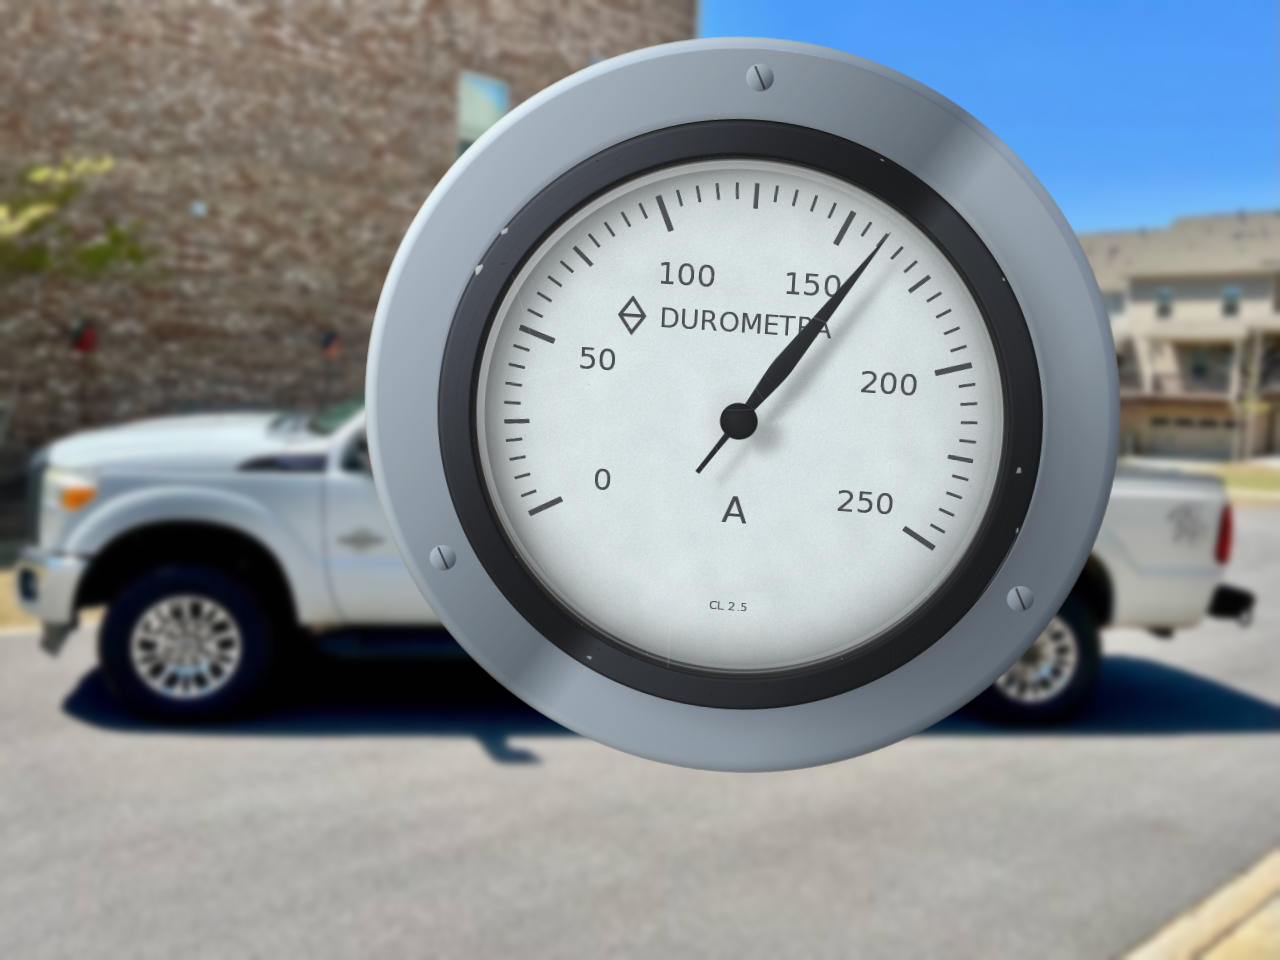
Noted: {"value": 160, "unit": "A"}
